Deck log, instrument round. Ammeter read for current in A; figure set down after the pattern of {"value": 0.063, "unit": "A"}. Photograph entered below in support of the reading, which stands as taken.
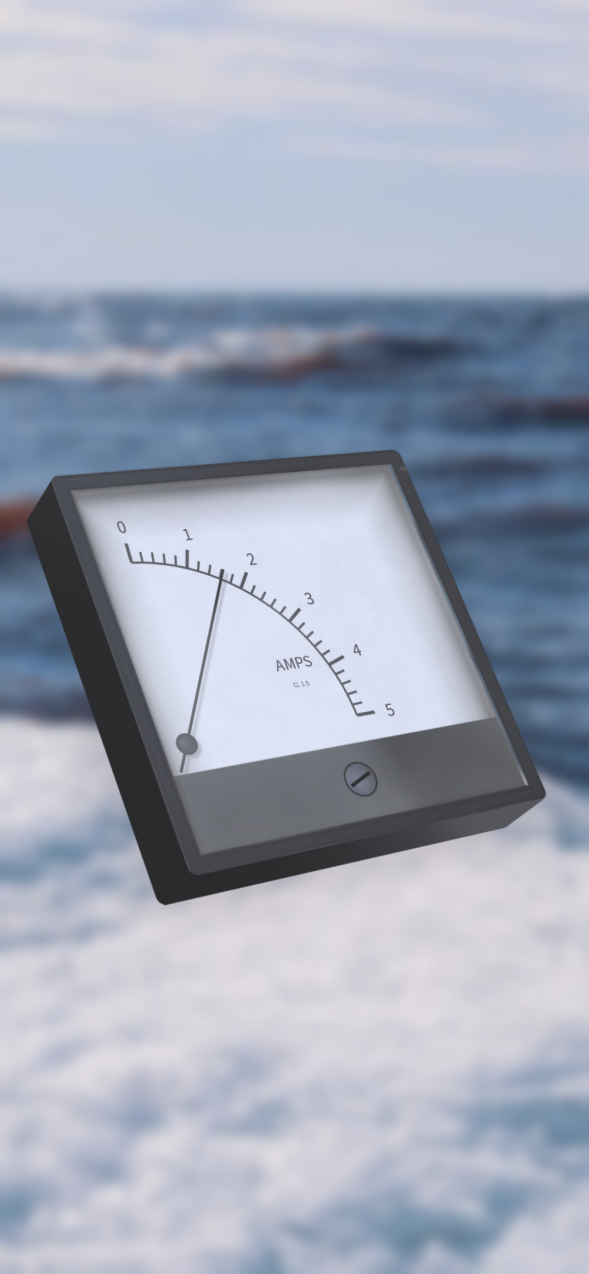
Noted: {"value": 1.6, "unit": "A"}
